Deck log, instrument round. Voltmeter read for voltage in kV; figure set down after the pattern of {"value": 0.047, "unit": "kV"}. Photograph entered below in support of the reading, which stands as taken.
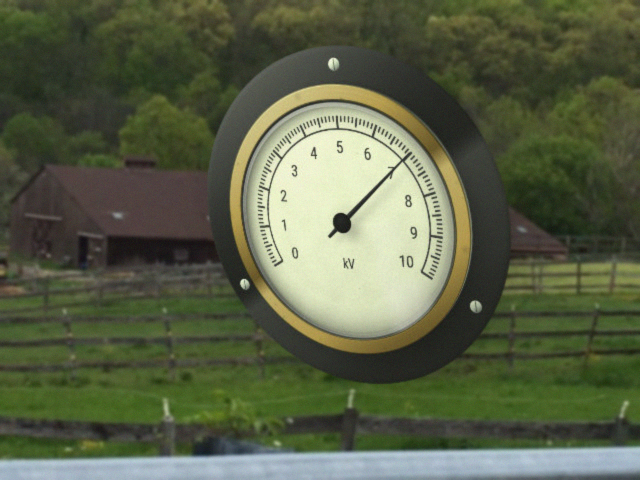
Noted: {"value": 7, "unit": "kV"}
